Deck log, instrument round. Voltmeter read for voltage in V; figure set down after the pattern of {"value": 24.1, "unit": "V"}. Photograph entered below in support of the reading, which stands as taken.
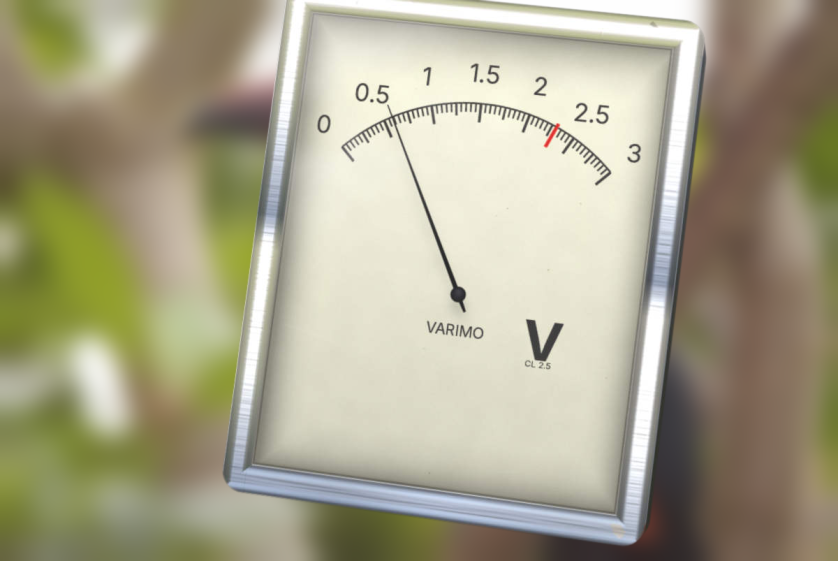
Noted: {"value": 0.6, "unit": "V"}
